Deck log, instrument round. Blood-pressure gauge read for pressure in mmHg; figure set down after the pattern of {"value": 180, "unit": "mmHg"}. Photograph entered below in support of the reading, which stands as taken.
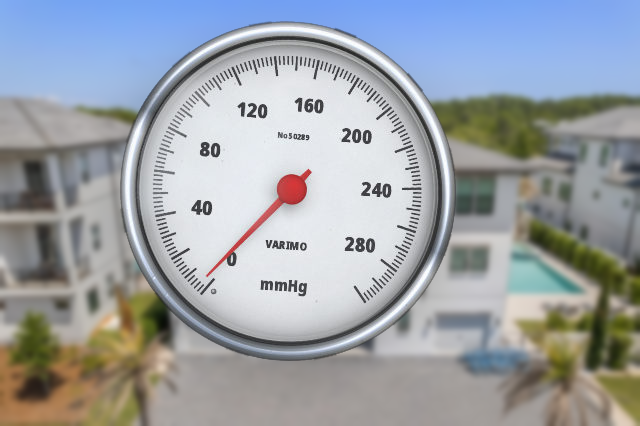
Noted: {"value": 4, "unit": "mmHg"}
